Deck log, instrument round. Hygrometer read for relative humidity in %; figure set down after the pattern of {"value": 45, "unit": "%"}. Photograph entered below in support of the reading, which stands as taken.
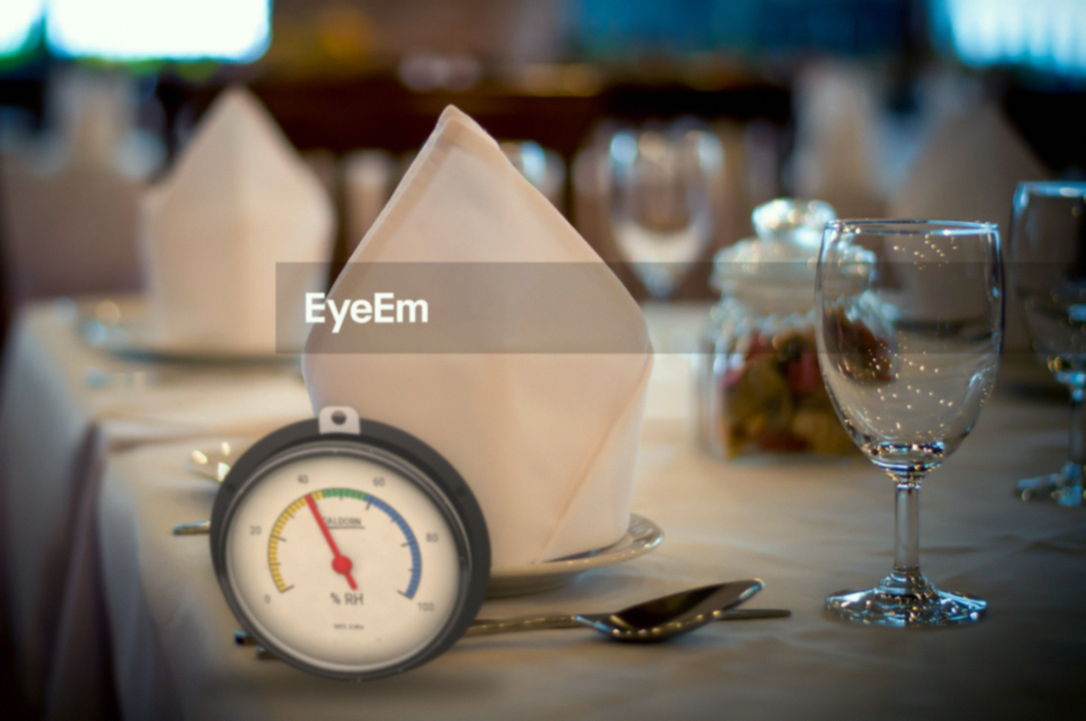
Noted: {"value": 40, "unit": "%"}
